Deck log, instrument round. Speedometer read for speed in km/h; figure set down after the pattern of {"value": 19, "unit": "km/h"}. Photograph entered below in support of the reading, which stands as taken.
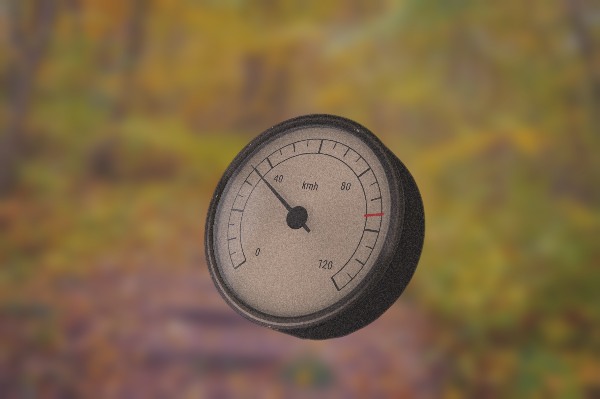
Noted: {"value": 35, "unit": "km/h"}
